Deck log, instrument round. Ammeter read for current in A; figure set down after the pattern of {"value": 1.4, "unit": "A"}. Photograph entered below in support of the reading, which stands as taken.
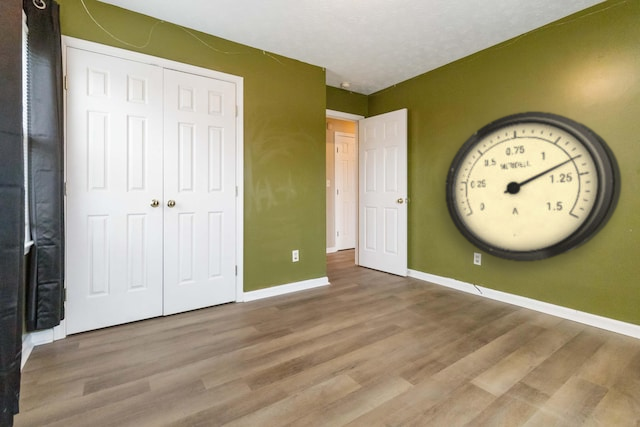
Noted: {"value": 1.15, "unit": "A"}
